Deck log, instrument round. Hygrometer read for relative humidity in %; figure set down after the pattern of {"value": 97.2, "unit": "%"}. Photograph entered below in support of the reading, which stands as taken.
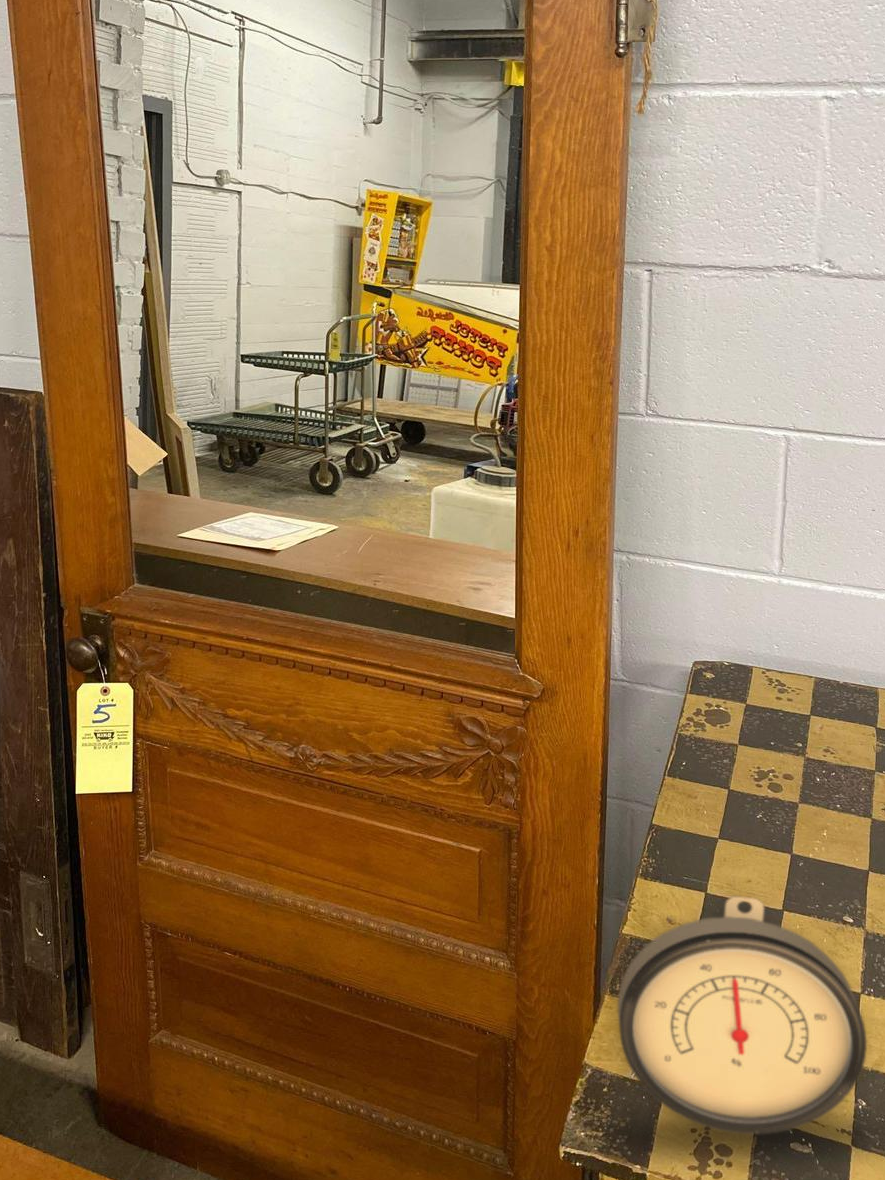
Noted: {"value": 48, "unit": "%"}
